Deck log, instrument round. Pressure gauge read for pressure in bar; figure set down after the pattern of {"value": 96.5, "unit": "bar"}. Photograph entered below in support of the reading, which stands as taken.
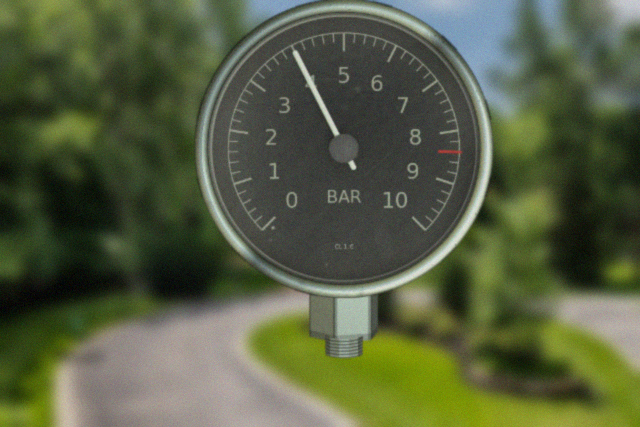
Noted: {"value": 4, "unit": "bar"}
